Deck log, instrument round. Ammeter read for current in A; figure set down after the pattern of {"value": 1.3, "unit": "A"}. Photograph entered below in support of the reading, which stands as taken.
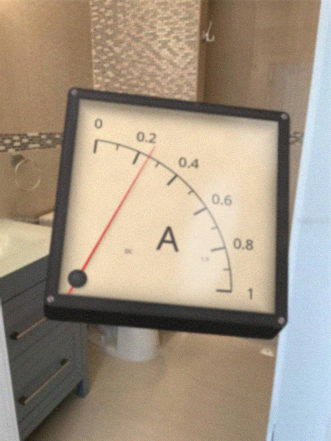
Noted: {"value": 0.25, "unit": "A"}
